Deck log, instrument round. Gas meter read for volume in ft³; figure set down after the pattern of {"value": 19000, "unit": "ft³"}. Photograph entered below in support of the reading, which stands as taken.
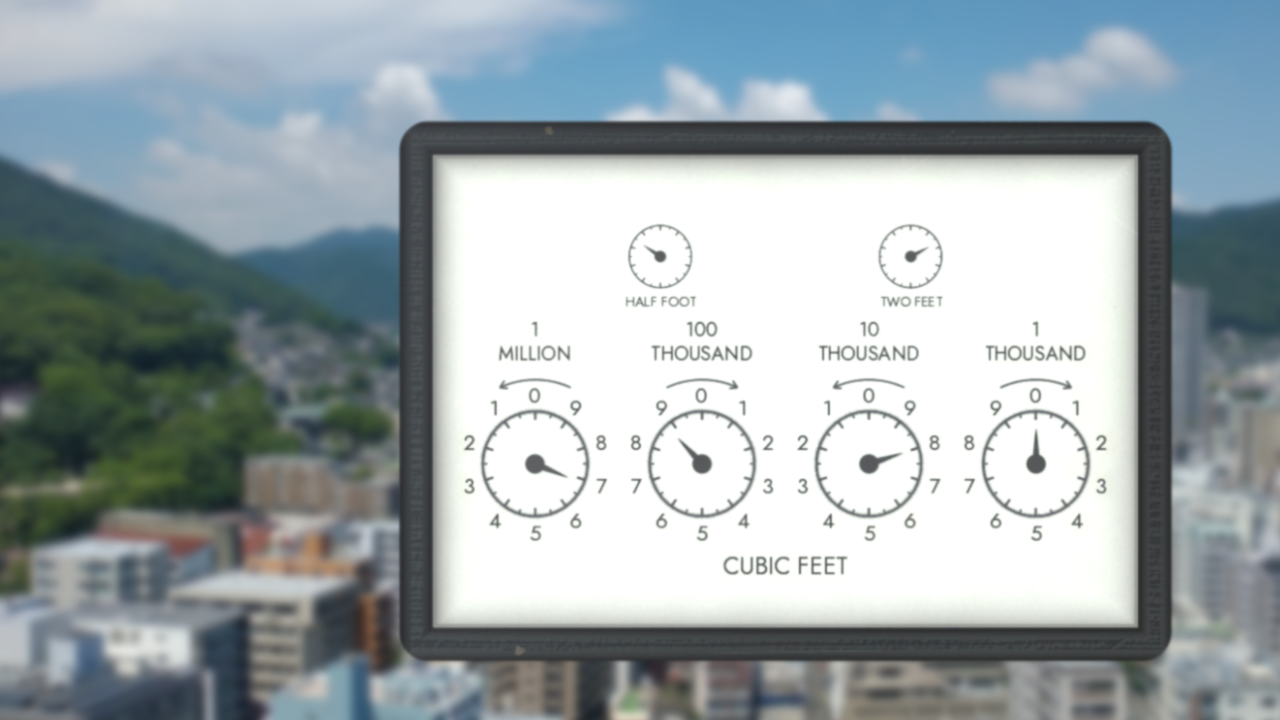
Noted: {"value": 688000, "unit": "ft³"}
